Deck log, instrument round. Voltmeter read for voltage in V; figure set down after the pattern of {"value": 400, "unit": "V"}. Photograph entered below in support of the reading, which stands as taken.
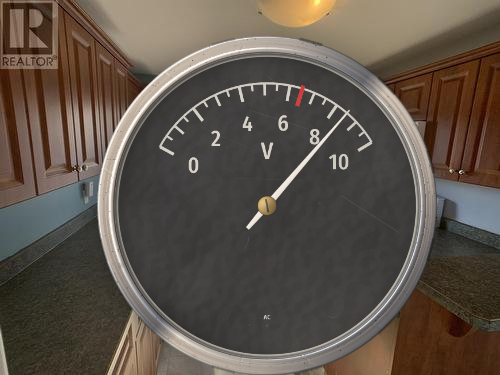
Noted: {"value": 8.5, "unit": "V"}
